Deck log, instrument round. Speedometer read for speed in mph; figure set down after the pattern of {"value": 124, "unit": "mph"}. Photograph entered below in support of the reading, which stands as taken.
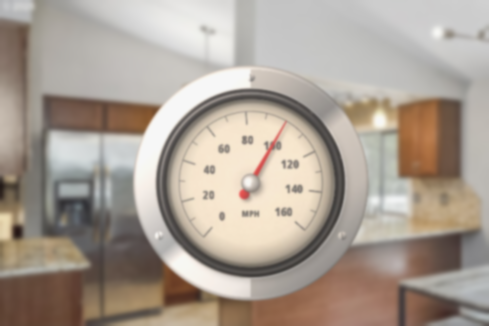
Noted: {"value": 100, "unit": "mph"}
